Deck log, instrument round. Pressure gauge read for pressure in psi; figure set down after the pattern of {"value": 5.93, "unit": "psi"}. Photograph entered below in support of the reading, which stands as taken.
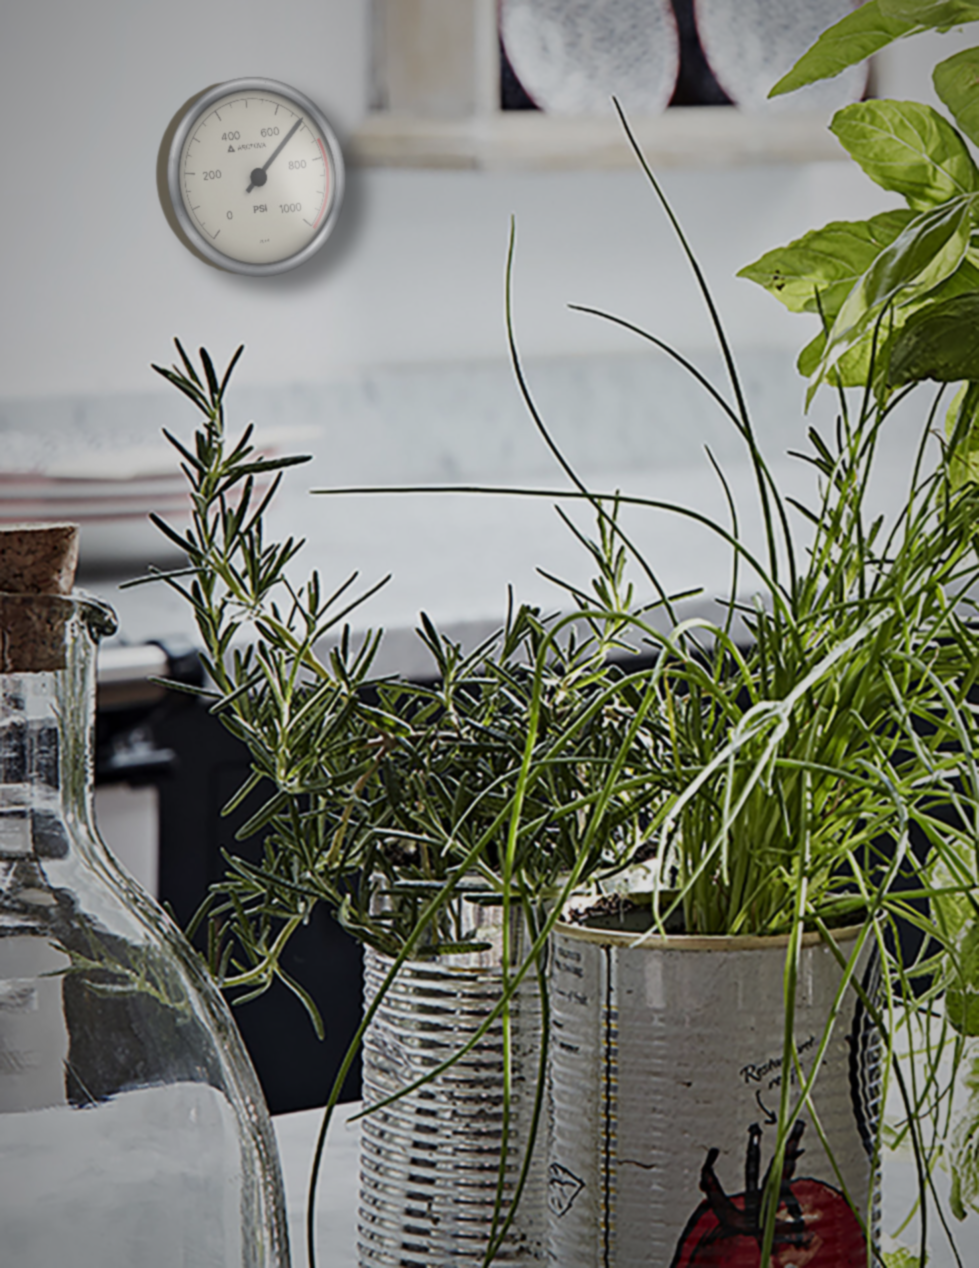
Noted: {"value": 675, "unit": "psi"}
